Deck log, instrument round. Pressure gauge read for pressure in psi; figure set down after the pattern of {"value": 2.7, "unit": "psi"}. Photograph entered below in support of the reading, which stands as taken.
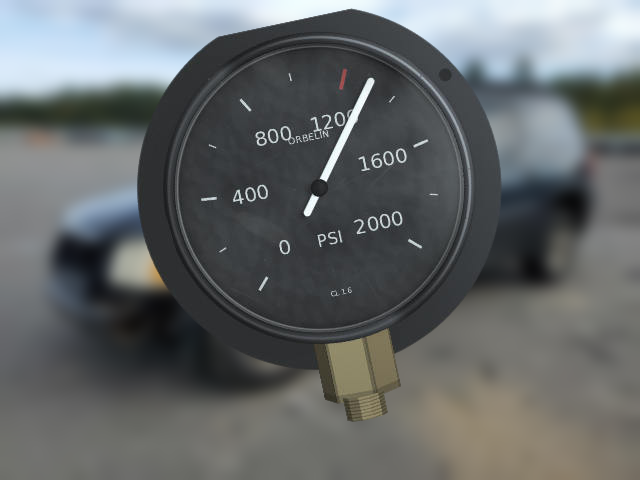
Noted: {"value": 1300, "unit": "psi"}
